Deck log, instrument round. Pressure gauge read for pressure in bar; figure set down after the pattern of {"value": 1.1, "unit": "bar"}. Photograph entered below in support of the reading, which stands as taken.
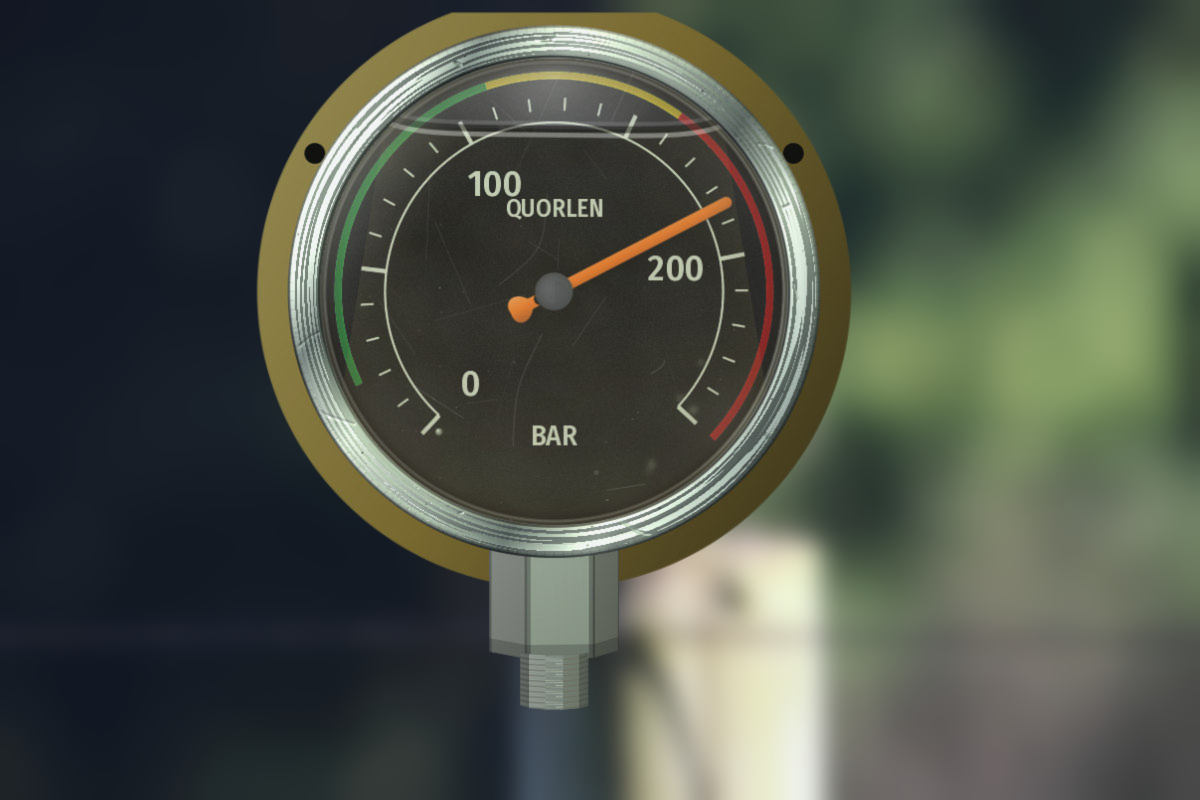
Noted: {"value": 185, "unit": "bar"}
